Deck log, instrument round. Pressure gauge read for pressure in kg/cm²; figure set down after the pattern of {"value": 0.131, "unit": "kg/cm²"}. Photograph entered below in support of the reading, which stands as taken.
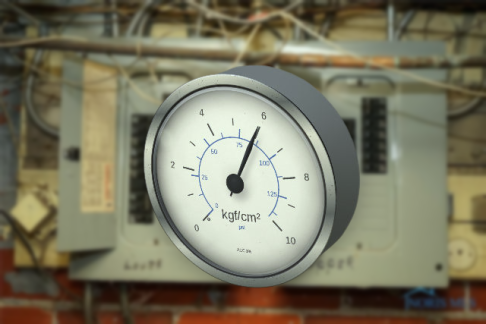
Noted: {"value": 6, "unit": "kg/cm²"}
